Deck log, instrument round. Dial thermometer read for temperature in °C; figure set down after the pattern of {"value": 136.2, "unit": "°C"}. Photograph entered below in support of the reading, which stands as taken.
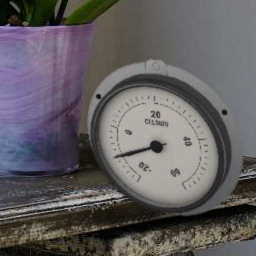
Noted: {"value": -10, "unit": "°C"}
